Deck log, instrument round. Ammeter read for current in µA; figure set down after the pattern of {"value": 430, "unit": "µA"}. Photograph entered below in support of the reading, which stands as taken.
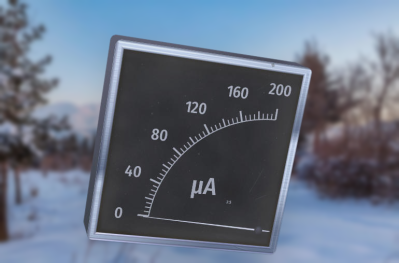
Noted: {"value": 0, "unit": "µA"}
